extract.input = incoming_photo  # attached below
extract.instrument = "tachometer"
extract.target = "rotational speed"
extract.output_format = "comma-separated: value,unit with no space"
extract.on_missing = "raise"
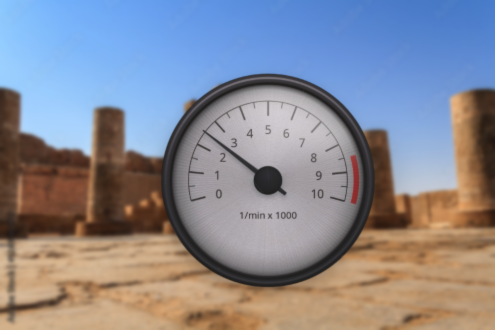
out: 2500,rpm
